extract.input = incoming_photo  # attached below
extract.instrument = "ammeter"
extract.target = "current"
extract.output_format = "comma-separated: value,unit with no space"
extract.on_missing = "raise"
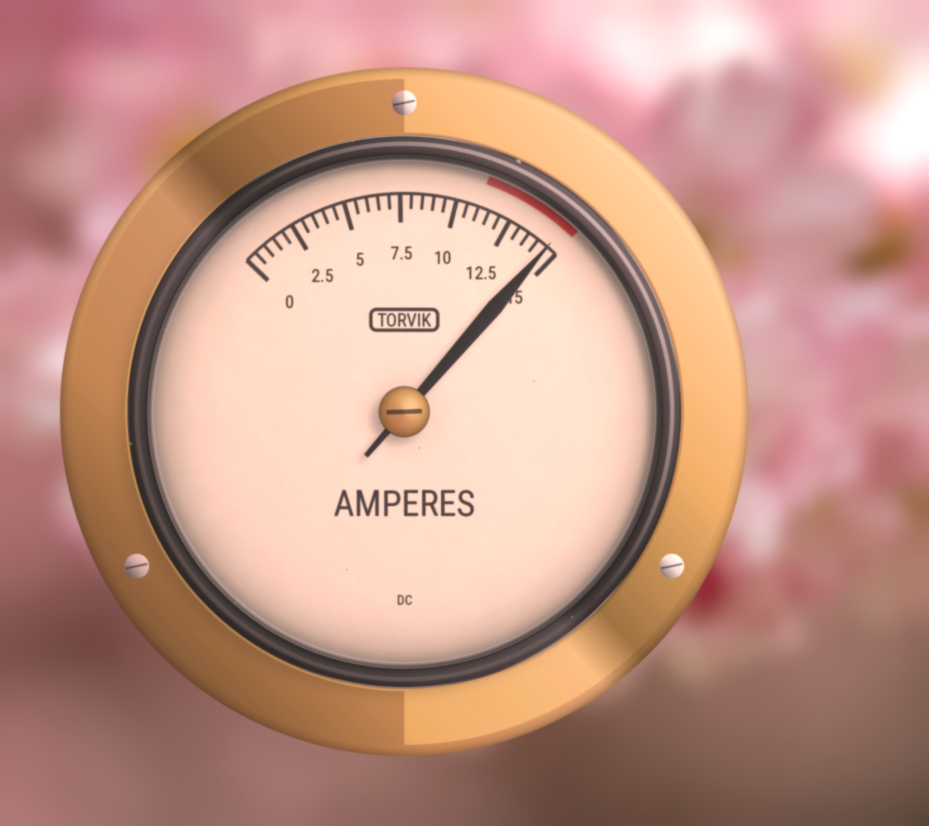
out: 14.5,A
